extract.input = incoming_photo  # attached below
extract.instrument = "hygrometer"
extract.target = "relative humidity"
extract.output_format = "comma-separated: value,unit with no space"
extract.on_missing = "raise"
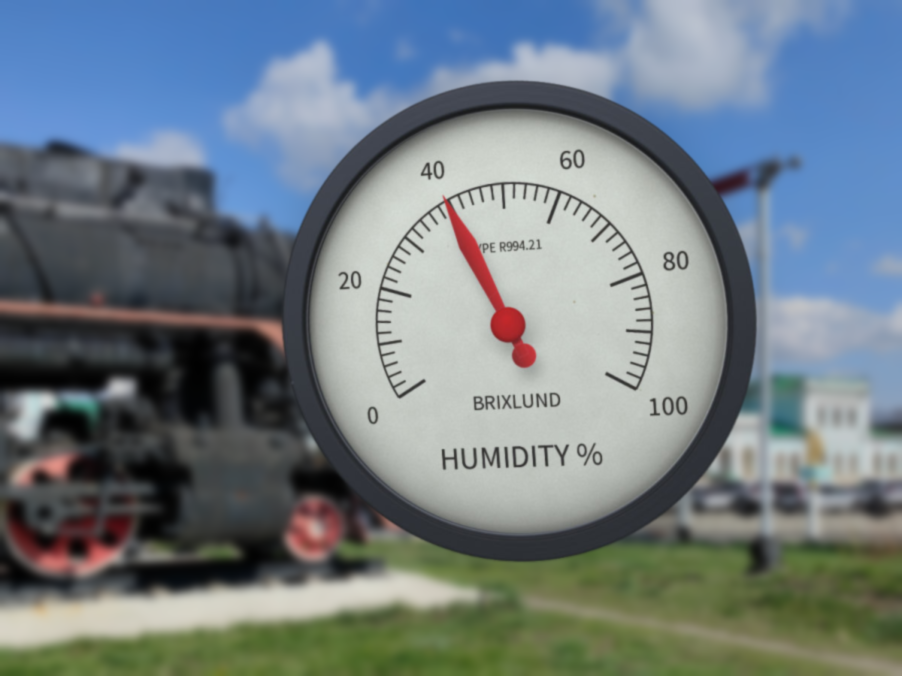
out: 40,%
